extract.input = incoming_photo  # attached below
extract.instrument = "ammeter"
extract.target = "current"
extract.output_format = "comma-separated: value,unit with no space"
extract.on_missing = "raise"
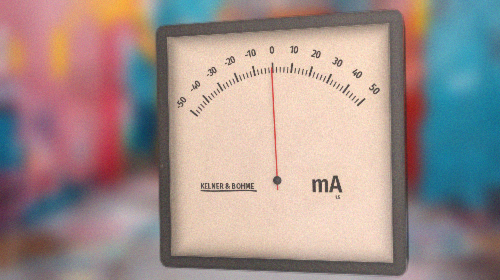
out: 0,mA
